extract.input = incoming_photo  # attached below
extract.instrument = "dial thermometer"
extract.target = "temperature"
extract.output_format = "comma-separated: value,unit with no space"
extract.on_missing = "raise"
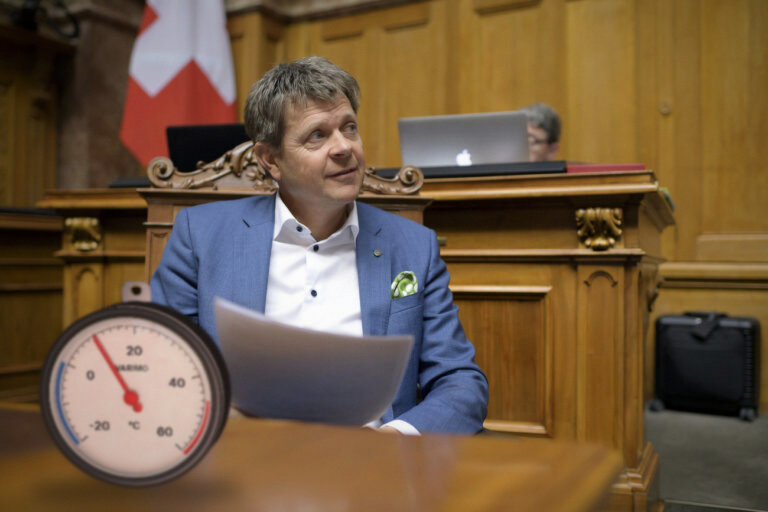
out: 10,°C
